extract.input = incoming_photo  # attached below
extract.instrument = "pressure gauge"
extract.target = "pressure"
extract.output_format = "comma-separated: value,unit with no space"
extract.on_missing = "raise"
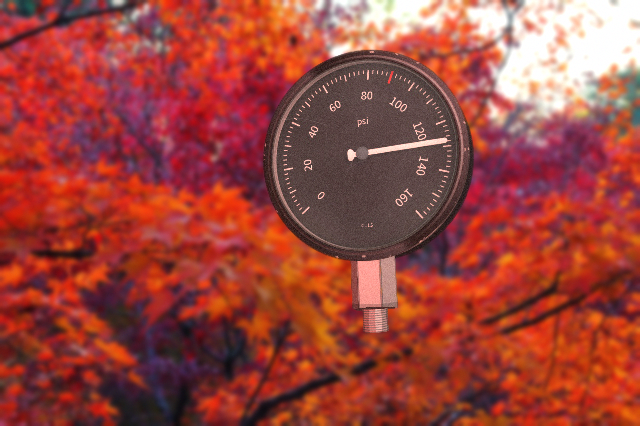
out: 128,psi
